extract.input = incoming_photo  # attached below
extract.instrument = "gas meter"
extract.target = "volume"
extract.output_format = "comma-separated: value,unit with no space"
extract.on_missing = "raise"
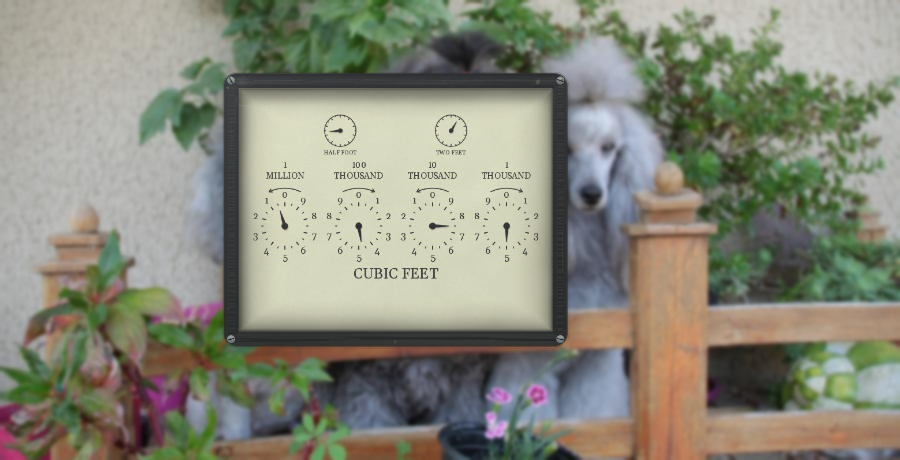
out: 47500,ft³
